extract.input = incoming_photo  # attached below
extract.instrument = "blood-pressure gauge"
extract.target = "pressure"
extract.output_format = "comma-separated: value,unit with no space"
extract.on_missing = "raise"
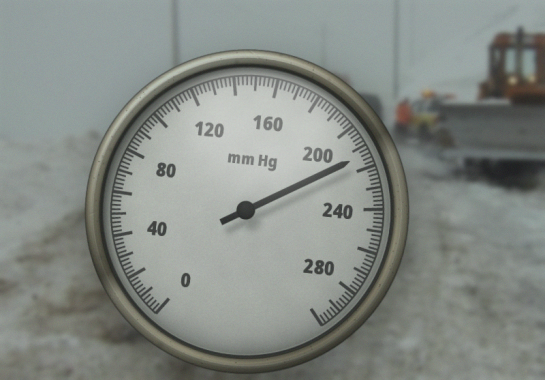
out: 214,mmHg
